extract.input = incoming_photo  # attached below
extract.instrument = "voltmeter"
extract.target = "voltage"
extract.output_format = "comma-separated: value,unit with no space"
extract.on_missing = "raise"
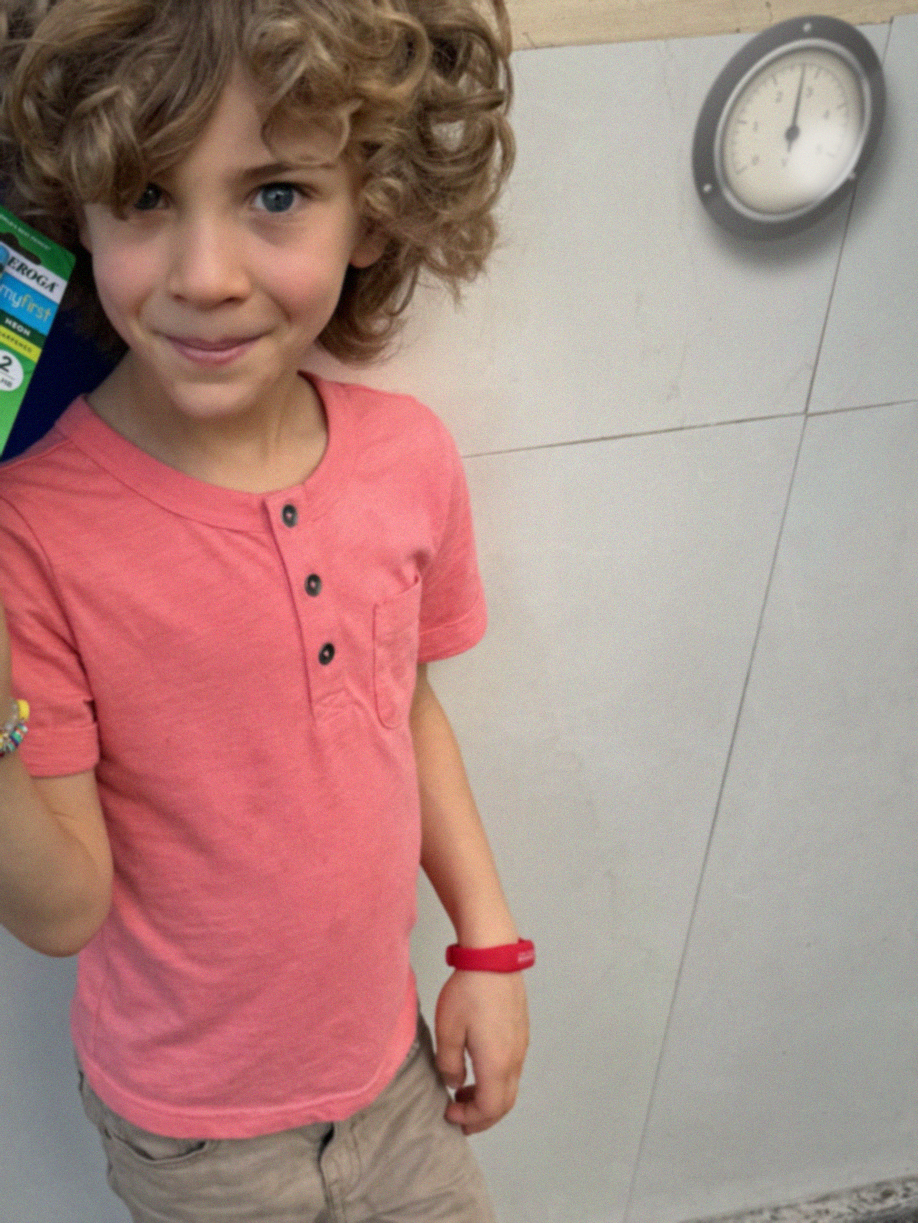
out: 2.6,V
